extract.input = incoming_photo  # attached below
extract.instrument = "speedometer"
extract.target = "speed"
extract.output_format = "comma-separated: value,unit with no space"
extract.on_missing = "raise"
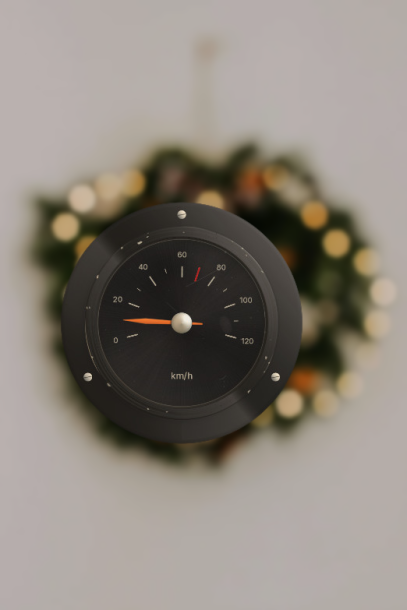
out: 10,km/h
